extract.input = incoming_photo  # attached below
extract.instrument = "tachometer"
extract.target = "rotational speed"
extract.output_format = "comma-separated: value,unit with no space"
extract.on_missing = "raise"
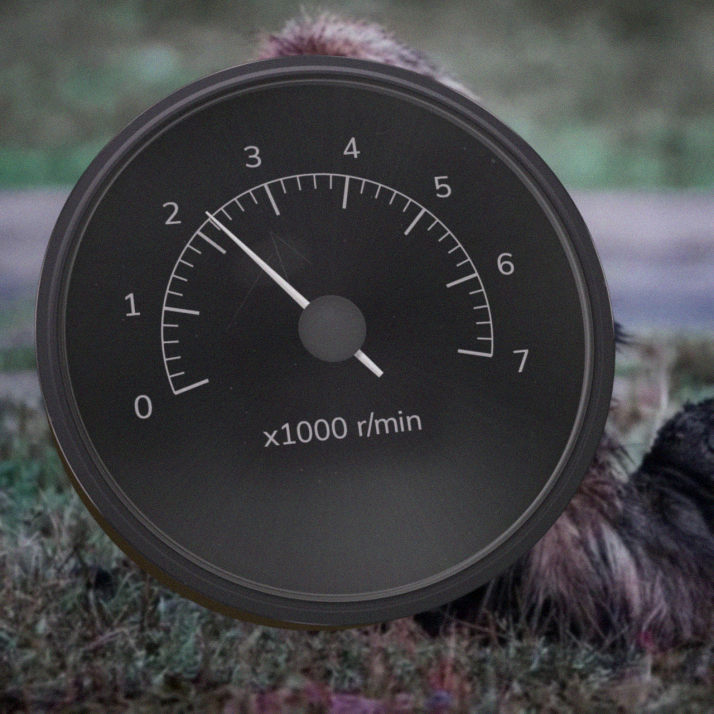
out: 2200,rpm
